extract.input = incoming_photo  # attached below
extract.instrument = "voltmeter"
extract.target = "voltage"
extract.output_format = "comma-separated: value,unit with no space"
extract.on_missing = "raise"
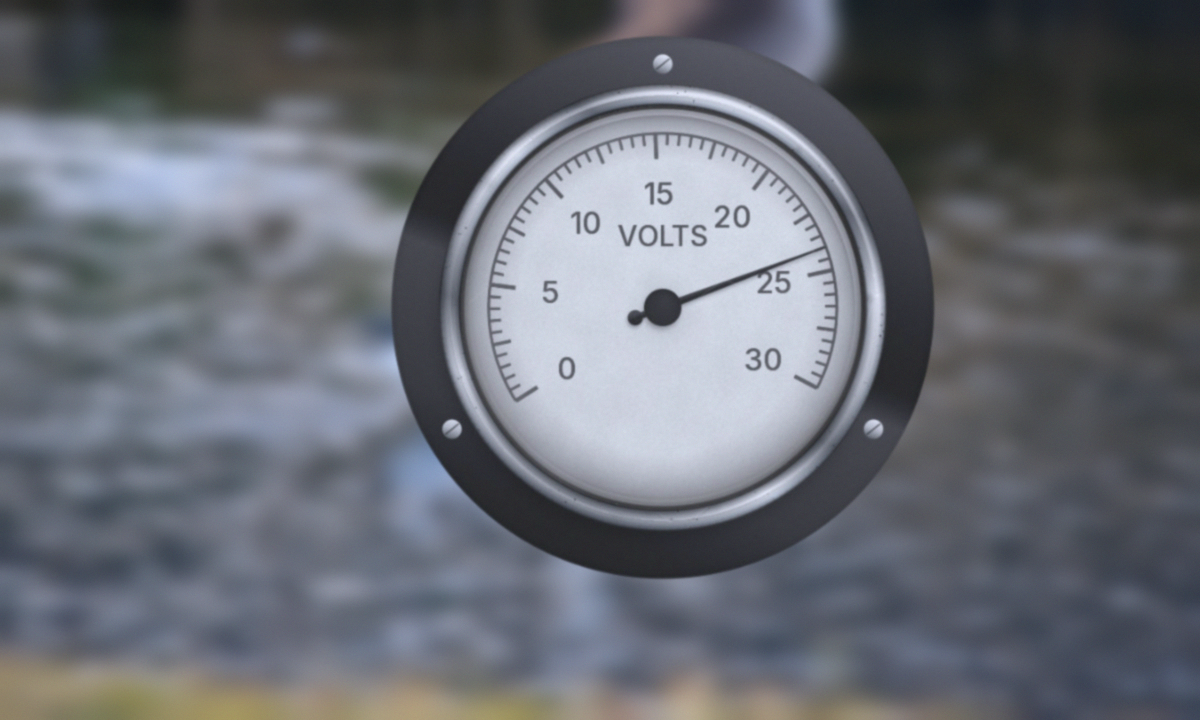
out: 24,V
